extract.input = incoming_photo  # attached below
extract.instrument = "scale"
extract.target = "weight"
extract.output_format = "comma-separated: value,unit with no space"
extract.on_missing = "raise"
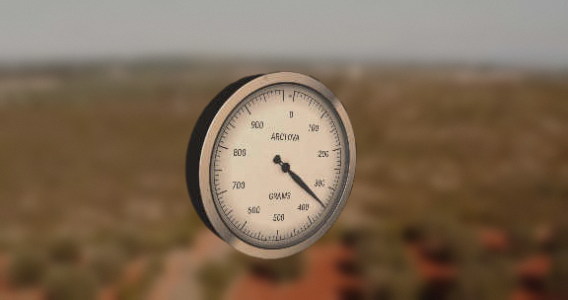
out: 350,g
